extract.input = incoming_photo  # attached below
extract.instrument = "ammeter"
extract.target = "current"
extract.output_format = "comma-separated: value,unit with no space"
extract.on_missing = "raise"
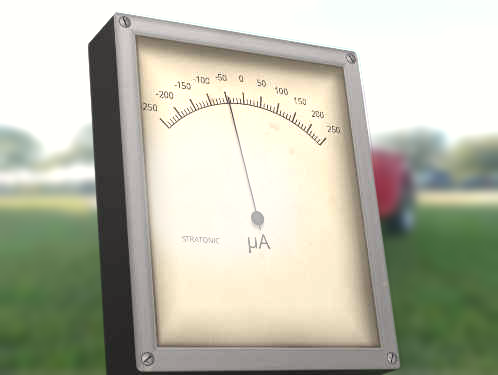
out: -50,µA
